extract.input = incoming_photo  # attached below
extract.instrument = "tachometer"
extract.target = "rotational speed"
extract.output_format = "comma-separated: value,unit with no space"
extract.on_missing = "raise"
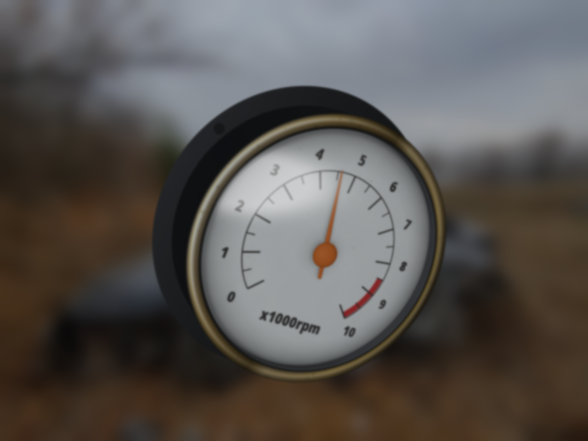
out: 4500,rpm
